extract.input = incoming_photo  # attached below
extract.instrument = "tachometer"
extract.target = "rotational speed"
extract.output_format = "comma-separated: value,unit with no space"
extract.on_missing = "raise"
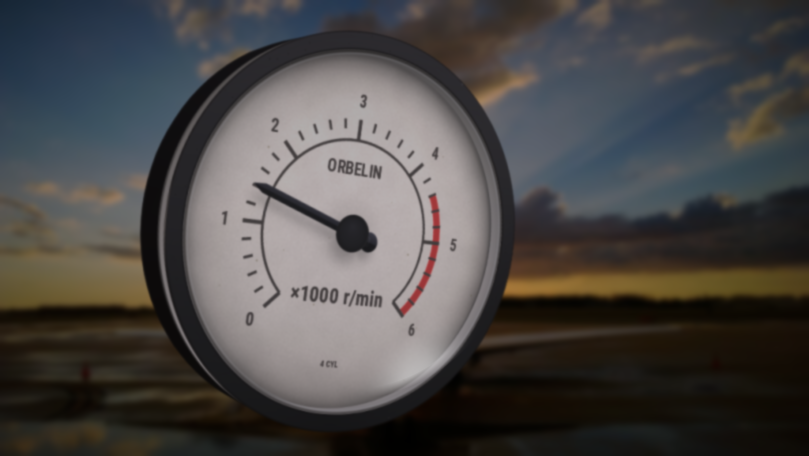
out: 1400,rpm
